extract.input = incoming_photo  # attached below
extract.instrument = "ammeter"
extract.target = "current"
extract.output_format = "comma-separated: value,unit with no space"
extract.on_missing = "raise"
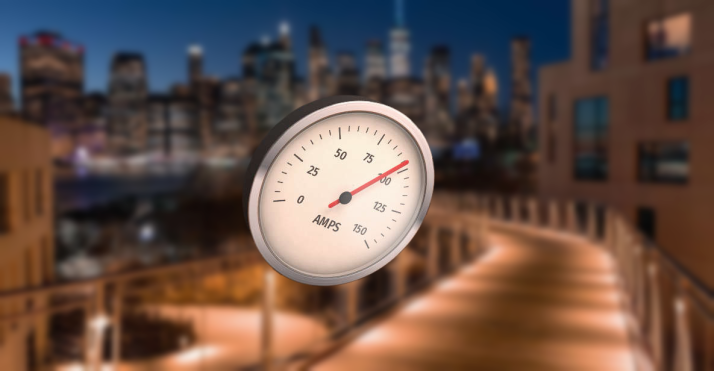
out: 95,A
